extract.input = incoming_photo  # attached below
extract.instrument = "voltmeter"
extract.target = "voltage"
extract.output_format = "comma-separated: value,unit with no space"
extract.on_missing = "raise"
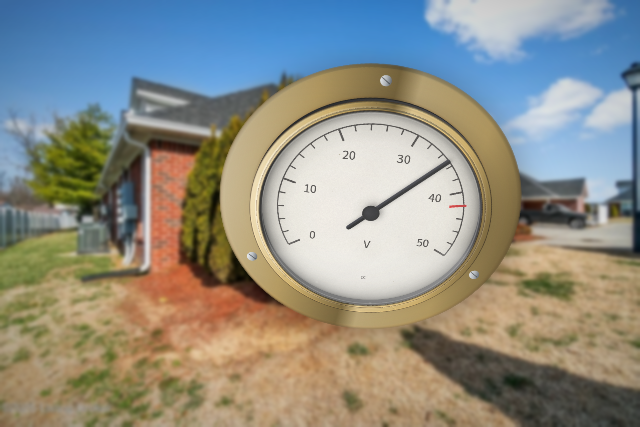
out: 35,V
